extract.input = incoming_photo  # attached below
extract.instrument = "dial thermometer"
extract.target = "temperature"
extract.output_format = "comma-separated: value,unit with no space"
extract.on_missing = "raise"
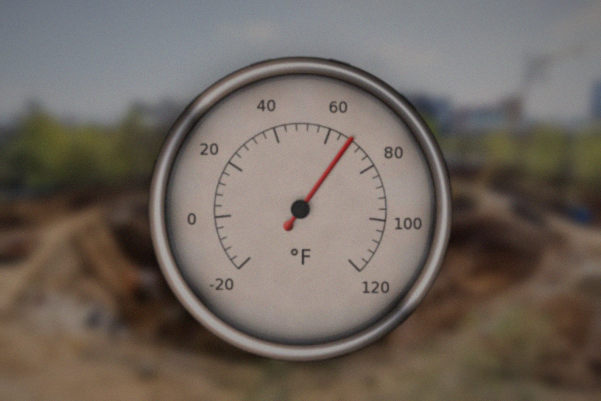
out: 68,°F
